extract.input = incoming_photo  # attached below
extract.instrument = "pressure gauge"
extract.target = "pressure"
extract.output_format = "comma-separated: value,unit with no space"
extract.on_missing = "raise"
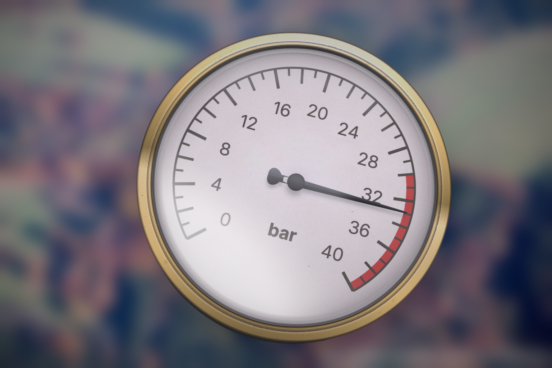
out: 33,bar
